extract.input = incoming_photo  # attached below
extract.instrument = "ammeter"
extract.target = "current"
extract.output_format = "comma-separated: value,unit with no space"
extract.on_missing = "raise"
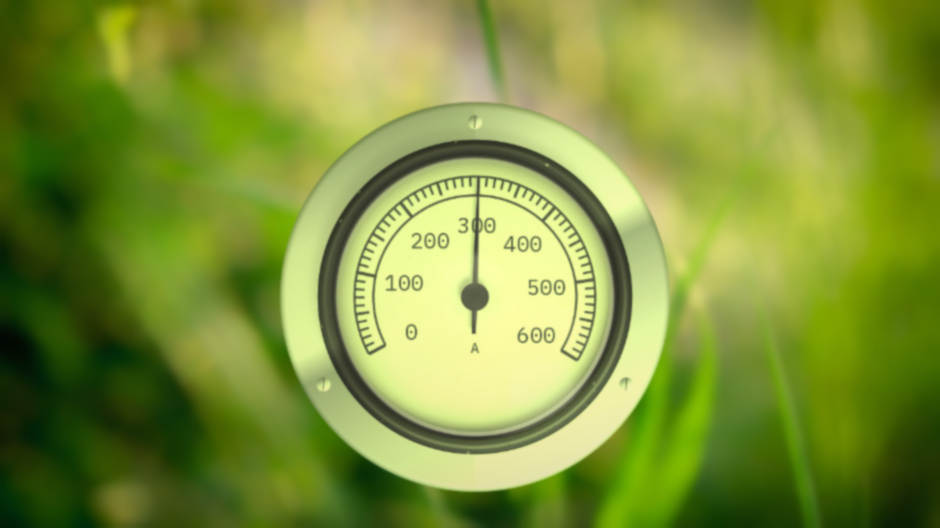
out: 300,A
